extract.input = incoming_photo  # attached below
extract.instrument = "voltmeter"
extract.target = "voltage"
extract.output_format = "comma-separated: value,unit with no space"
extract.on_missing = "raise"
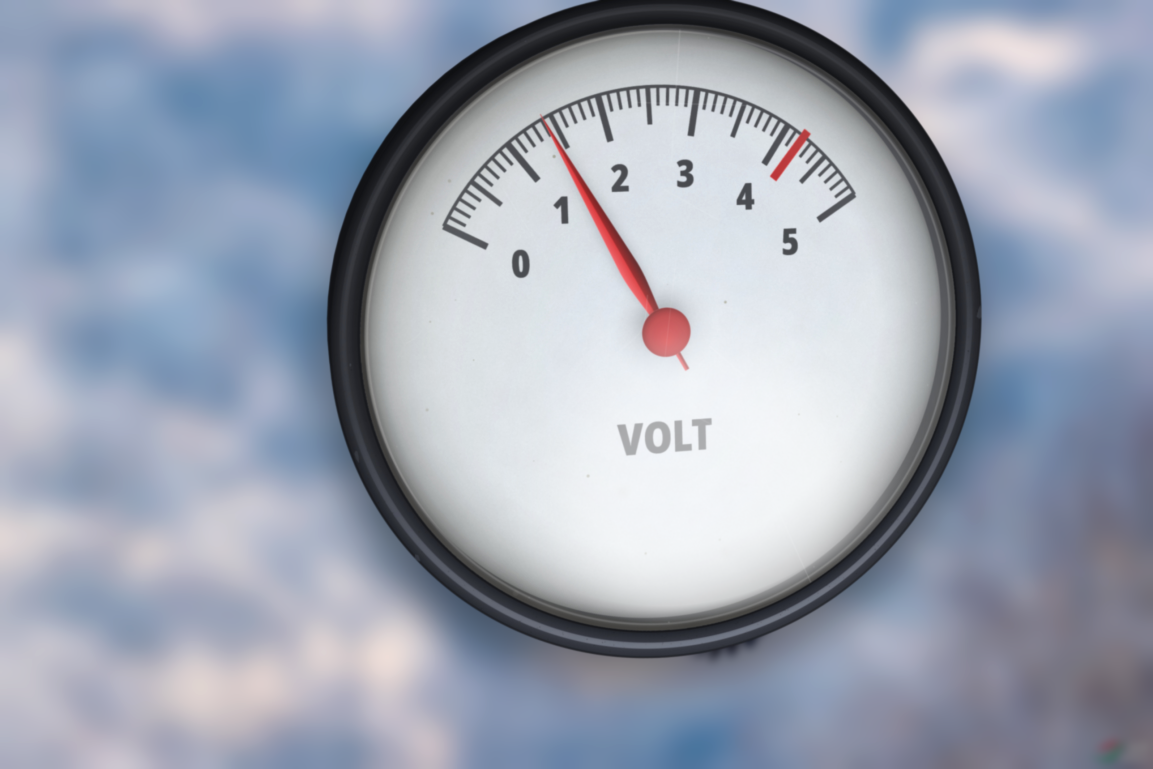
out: 1.4,V
